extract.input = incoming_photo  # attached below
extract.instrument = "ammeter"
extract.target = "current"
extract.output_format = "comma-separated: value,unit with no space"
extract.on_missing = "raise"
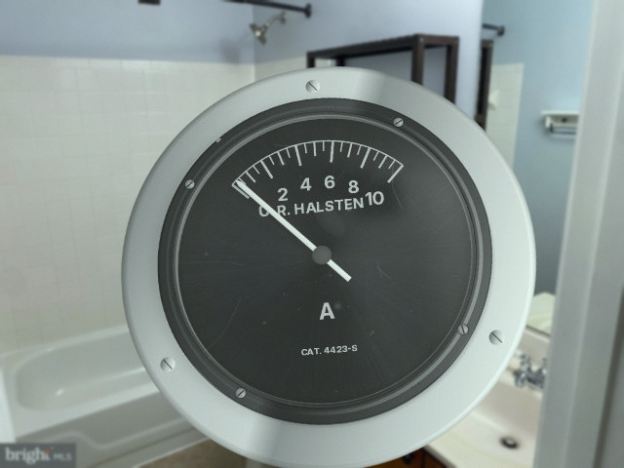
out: 0.25,A
